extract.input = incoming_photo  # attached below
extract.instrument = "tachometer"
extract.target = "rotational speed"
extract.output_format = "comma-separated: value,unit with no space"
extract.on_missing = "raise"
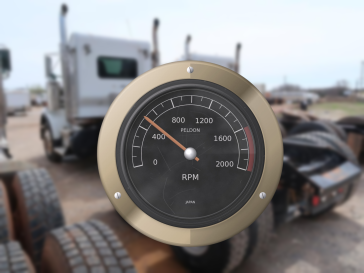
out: 500,rpm
